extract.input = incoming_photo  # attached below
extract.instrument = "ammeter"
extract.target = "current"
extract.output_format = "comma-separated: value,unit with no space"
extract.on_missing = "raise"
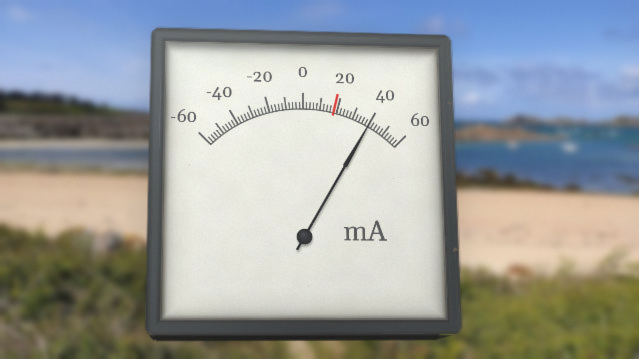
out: 40,mA
